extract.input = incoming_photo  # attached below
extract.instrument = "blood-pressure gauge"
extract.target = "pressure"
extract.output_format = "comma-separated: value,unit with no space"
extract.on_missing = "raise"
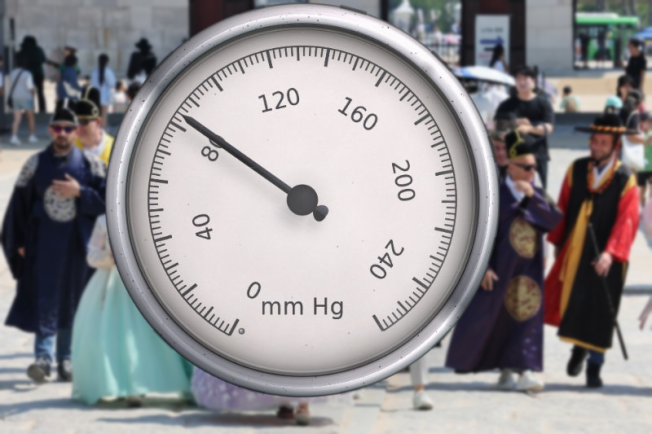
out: 84,mmHg
